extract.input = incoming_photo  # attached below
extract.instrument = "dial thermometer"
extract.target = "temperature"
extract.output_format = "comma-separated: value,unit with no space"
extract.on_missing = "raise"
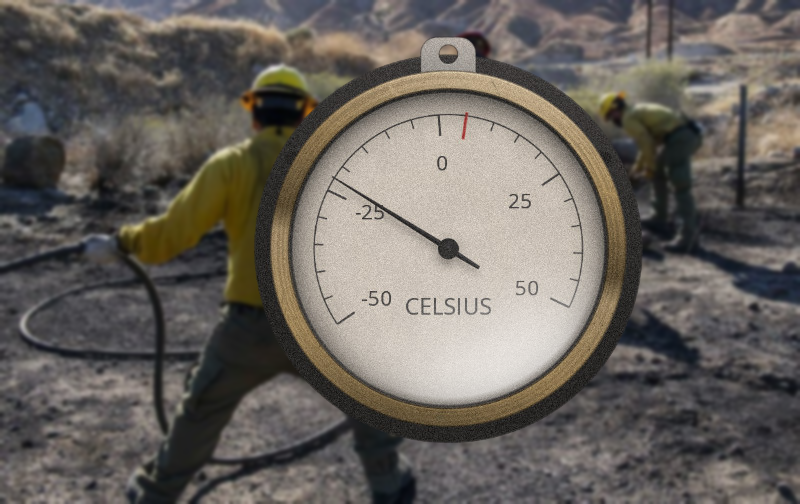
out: -22.5,°C
